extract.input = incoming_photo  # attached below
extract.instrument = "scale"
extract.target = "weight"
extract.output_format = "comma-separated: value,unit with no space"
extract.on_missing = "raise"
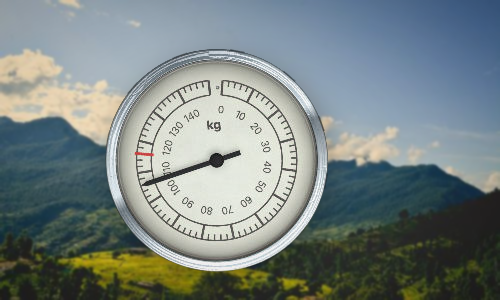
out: 106,kg
